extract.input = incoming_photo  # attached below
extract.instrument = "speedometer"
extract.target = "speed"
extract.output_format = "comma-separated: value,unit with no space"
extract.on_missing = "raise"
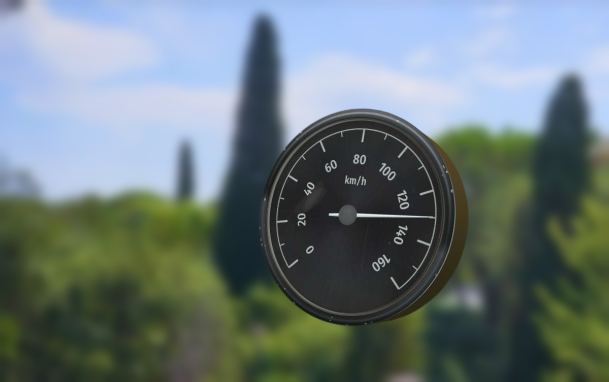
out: 130,km/h
